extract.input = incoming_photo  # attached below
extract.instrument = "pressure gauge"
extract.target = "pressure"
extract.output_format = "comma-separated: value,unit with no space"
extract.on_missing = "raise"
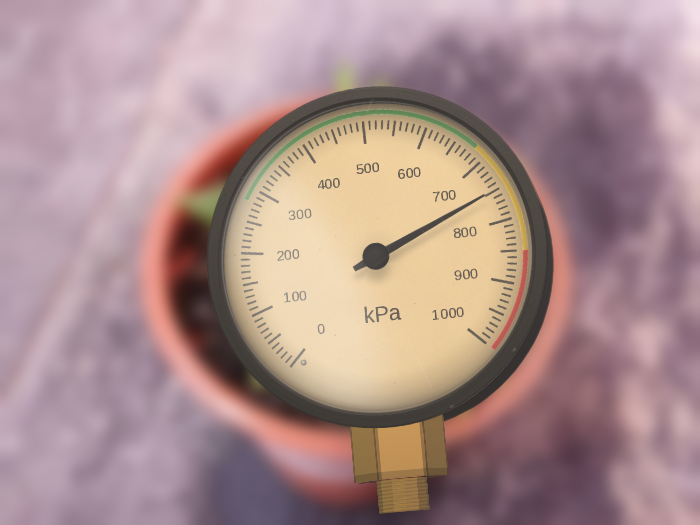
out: 750,kPa
